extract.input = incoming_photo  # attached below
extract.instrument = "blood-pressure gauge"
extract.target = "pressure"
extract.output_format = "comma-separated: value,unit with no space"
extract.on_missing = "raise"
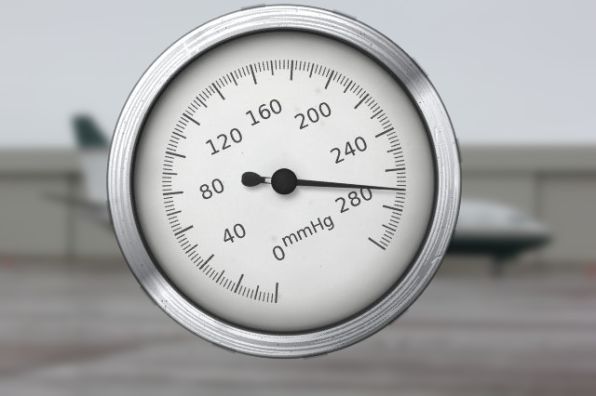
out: 270,mmHg
